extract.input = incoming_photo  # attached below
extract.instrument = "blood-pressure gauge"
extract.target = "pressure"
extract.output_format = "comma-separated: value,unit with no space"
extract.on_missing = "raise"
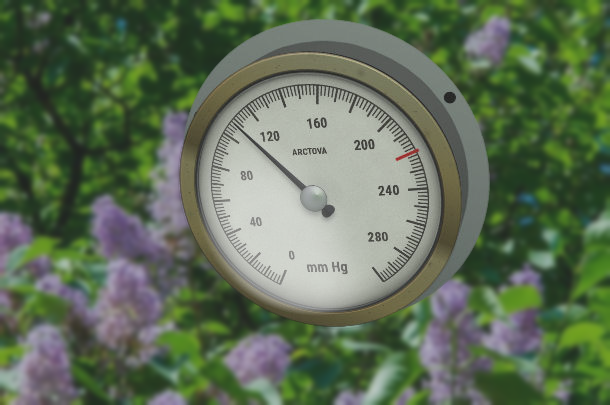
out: 110,mmHg
